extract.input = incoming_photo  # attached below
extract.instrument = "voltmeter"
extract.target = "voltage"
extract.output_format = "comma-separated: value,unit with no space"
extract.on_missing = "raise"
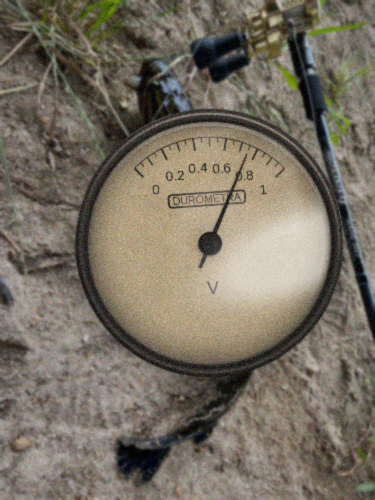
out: 0.75,V
